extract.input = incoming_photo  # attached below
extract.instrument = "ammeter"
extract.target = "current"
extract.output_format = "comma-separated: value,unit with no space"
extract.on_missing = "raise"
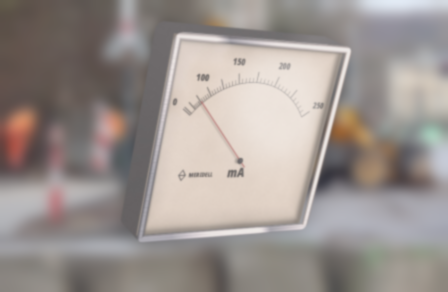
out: 75,mA
